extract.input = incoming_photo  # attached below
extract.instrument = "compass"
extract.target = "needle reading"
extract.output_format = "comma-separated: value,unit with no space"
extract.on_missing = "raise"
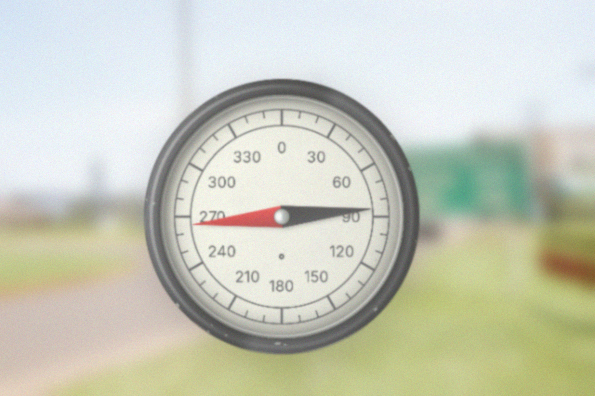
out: 265,°
